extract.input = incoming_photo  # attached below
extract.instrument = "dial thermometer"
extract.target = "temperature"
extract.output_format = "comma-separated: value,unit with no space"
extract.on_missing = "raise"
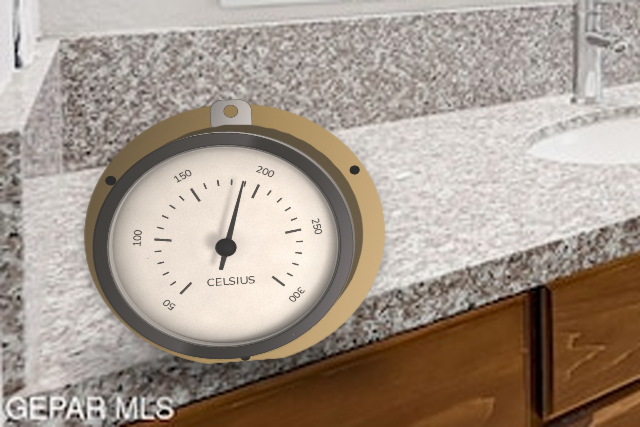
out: 190,°C
